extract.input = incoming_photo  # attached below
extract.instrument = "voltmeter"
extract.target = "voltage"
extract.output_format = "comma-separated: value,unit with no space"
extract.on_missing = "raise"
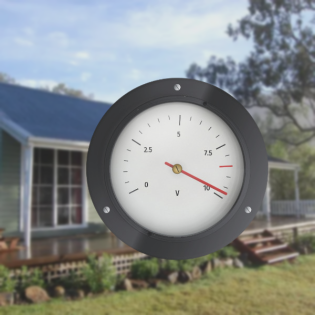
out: 9.75,V
